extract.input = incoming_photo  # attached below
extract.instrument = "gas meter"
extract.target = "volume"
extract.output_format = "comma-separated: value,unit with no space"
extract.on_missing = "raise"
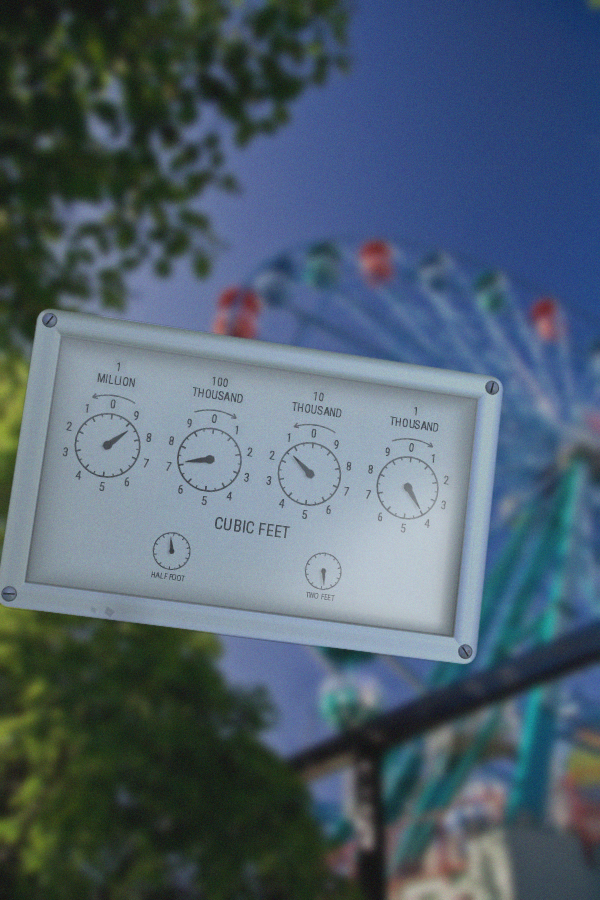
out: 871400,ft³
